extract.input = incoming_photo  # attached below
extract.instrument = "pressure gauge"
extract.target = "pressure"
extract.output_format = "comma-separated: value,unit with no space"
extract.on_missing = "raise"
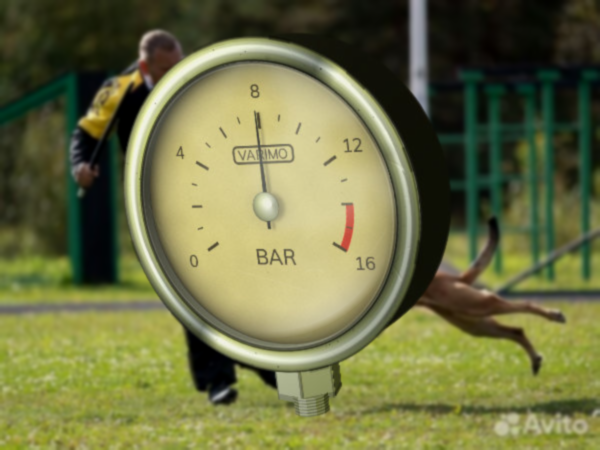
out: 8,bar
